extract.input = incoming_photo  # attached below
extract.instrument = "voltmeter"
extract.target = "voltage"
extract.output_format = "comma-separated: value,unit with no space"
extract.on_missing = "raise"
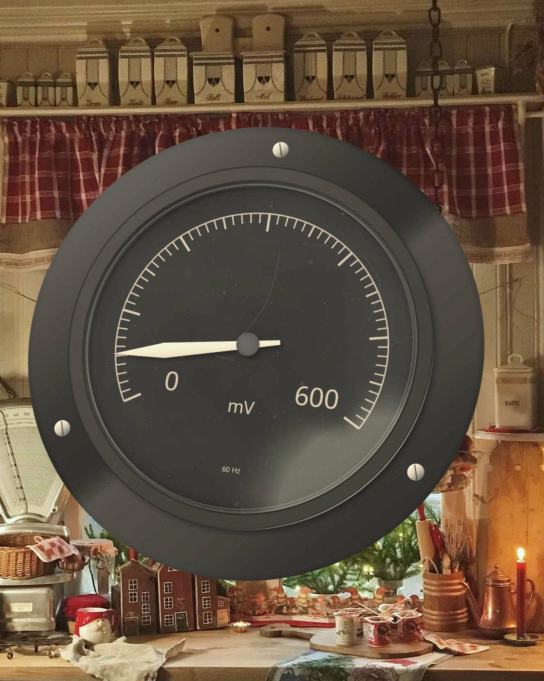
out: 50,mV
